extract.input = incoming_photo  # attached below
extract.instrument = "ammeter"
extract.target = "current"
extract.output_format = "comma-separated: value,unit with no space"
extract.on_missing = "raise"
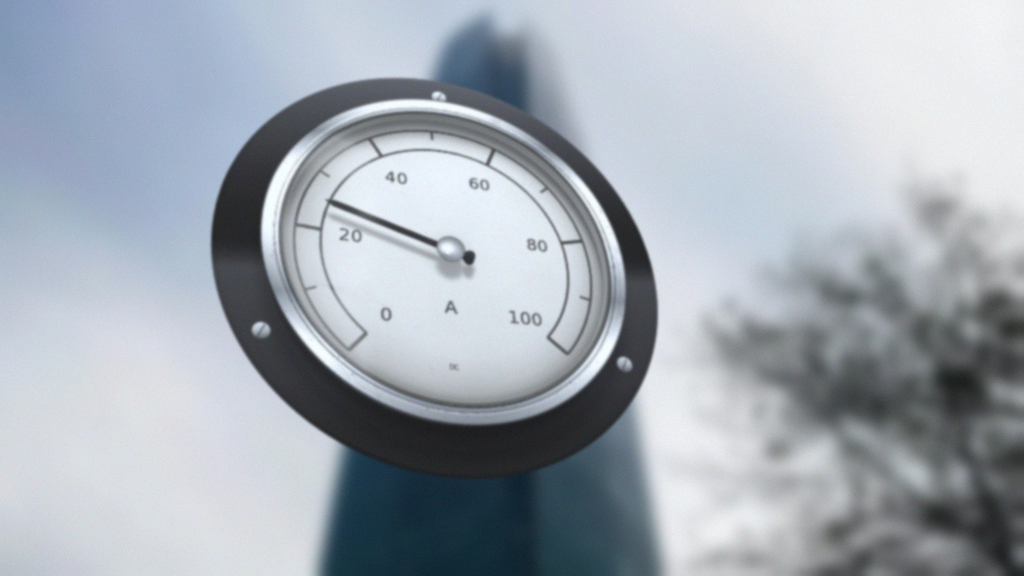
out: 25,A
